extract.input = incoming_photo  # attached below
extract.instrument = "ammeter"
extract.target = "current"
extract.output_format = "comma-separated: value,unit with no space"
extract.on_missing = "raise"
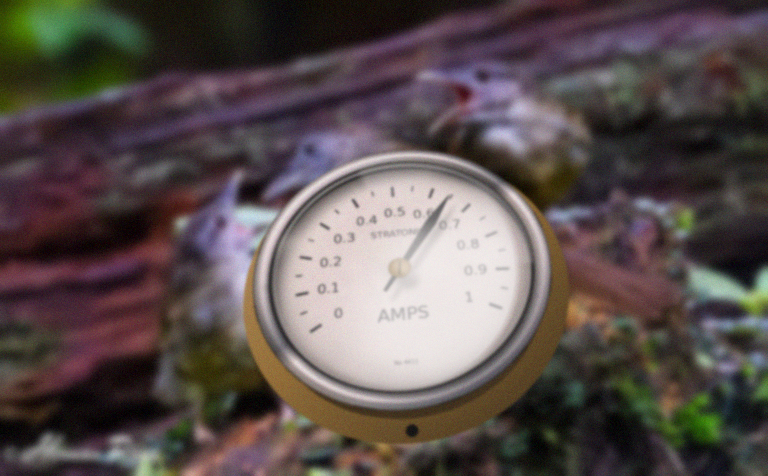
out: 0.65,A
